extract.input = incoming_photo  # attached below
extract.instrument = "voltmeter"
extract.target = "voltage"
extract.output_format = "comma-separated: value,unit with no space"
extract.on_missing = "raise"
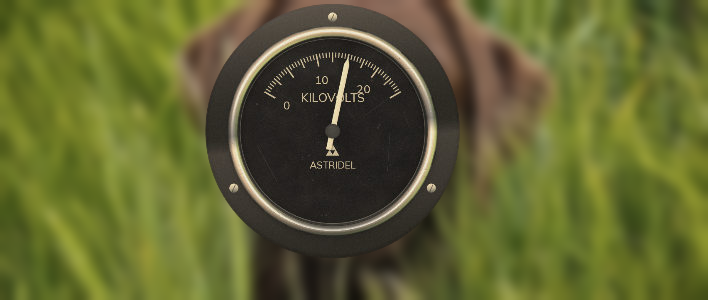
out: 15,kV
